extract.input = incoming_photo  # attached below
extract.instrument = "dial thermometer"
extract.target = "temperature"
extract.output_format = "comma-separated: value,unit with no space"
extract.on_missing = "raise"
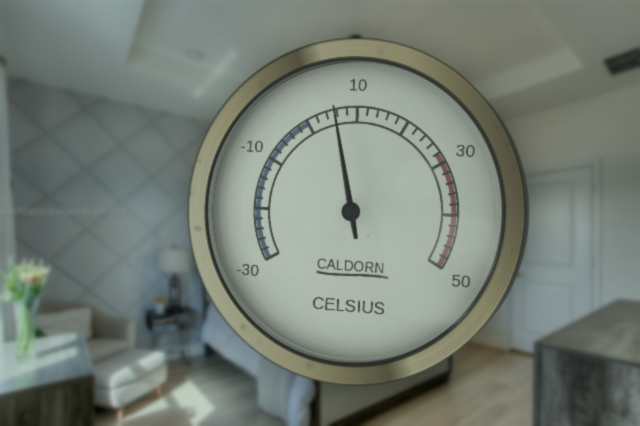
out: 6,°C
